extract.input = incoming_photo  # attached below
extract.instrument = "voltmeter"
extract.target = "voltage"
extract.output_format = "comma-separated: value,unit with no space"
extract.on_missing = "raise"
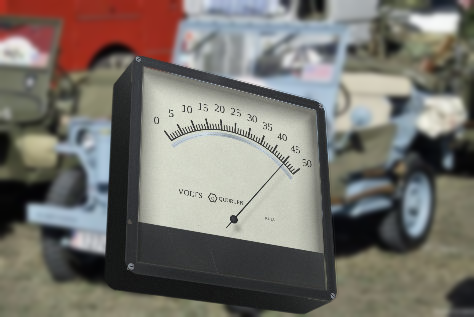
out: 45,V
